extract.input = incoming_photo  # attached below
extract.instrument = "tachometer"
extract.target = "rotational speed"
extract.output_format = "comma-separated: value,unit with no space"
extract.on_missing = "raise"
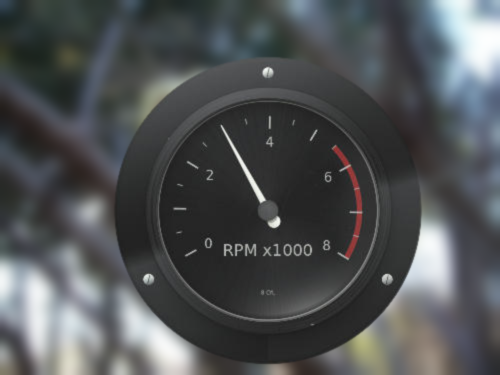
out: 3000,rpm
